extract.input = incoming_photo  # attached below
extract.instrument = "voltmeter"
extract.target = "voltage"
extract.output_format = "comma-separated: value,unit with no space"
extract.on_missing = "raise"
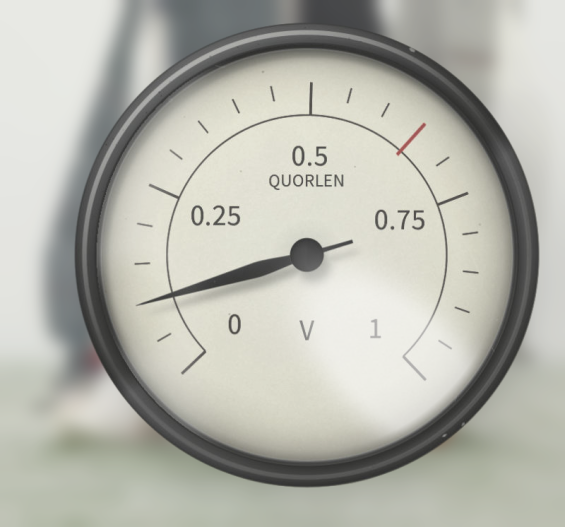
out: 0.1,V
